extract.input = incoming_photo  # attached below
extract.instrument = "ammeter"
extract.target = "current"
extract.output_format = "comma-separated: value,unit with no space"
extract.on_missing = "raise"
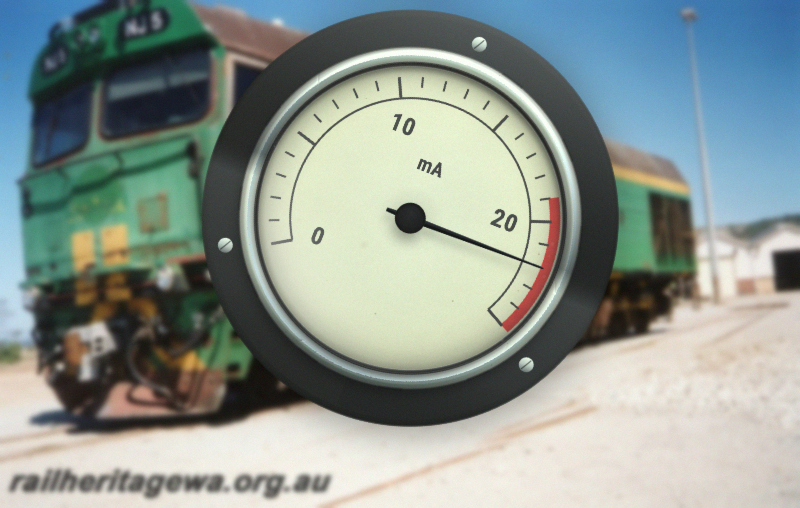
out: 22,mA
